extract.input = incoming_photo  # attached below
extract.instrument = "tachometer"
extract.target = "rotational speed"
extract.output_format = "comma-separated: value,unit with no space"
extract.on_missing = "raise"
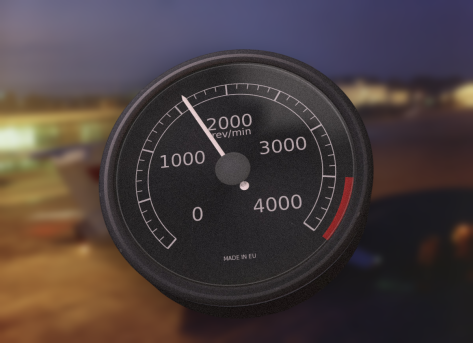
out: 1600,rpm
